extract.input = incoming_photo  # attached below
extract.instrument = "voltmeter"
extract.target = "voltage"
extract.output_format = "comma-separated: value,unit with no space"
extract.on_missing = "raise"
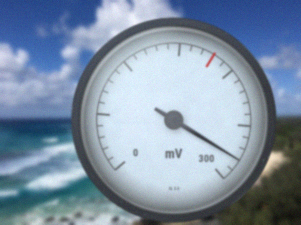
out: 280,mV
